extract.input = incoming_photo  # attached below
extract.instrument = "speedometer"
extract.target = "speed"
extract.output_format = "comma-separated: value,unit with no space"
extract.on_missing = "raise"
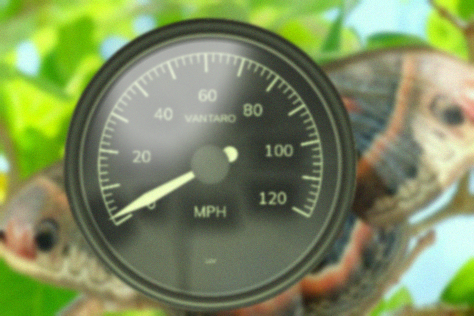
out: 2,mph
